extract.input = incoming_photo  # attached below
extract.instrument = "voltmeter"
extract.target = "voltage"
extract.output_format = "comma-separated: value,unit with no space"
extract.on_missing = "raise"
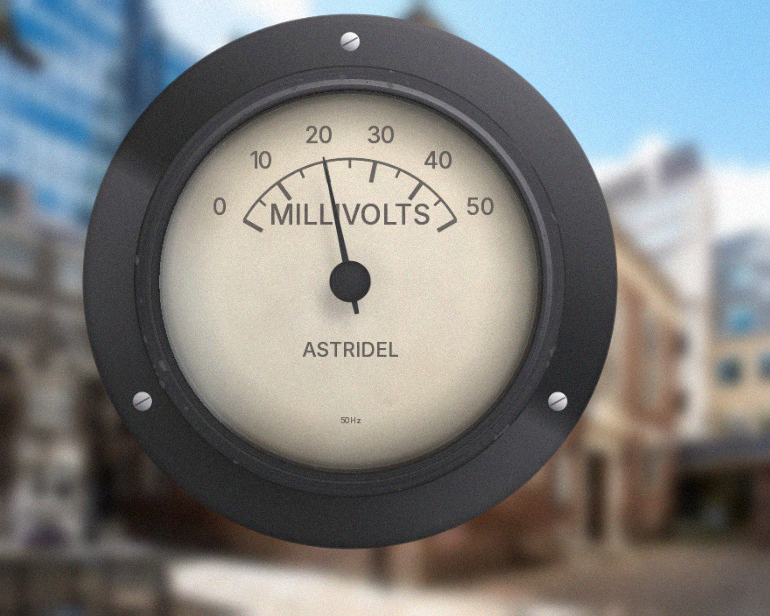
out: 20,mV
